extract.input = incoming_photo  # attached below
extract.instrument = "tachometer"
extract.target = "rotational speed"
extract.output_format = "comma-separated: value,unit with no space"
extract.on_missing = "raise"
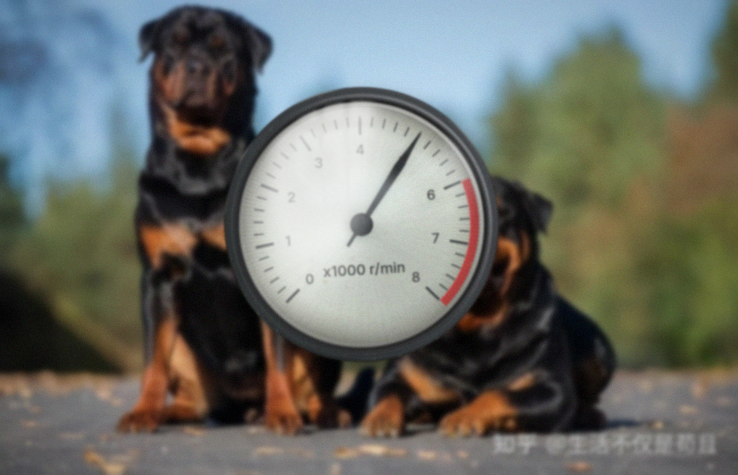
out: 5000,rpm
